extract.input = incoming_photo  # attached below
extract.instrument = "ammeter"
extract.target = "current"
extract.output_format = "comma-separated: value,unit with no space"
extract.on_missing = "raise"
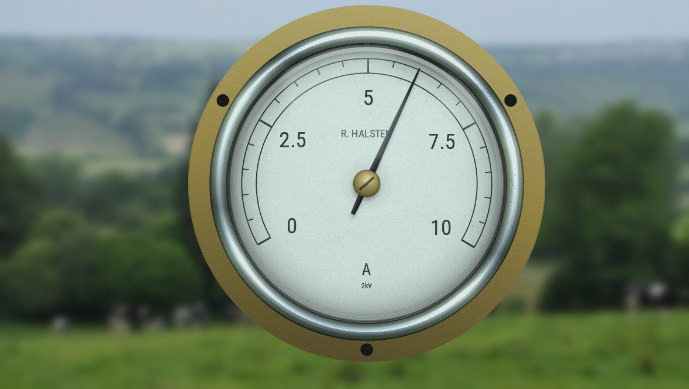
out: 6,A
